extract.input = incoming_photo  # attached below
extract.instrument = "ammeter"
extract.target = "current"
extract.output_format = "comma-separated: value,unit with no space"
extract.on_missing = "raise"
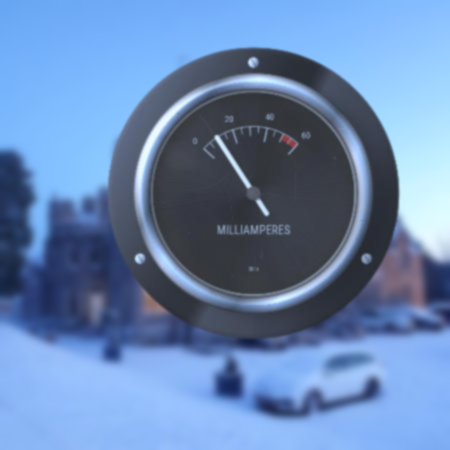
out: 10,mA
